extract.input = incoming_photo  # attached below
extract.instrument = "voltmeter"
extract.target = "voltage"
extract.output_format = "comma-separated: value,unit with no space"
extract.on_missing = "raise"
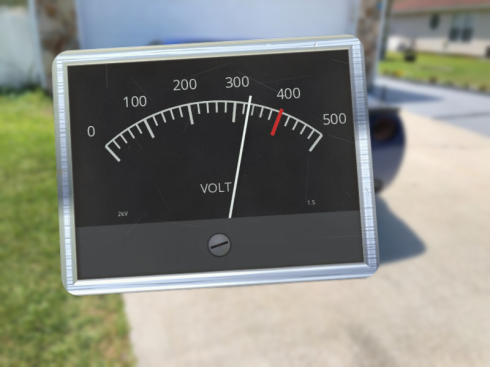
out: 330,V
